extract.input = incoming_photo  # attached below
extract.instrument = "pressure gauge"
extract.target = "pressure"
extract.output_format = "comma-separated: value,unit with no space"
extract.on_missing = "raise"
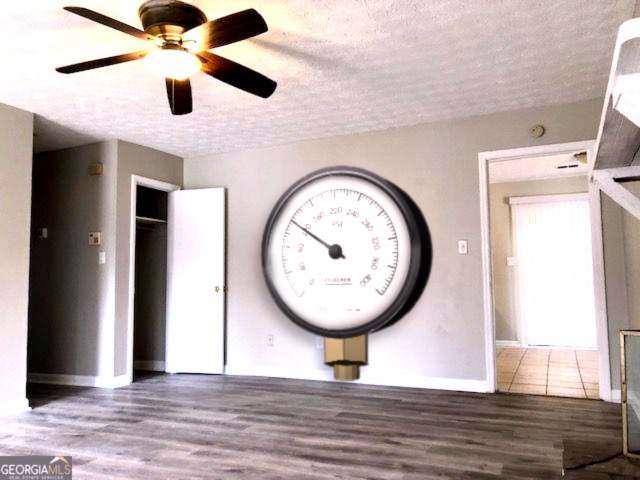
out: 120,psi
